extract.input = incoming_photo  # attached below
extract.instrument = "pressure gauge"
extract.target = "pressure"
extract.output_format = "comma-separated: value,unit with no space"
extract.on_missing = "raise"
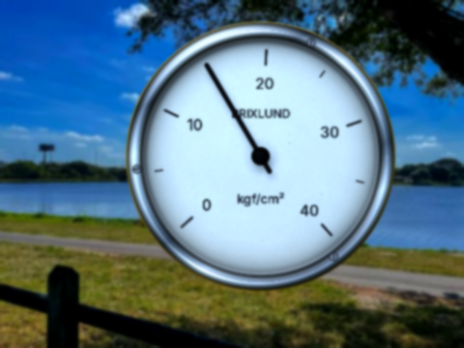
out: 15,kg/cm²
